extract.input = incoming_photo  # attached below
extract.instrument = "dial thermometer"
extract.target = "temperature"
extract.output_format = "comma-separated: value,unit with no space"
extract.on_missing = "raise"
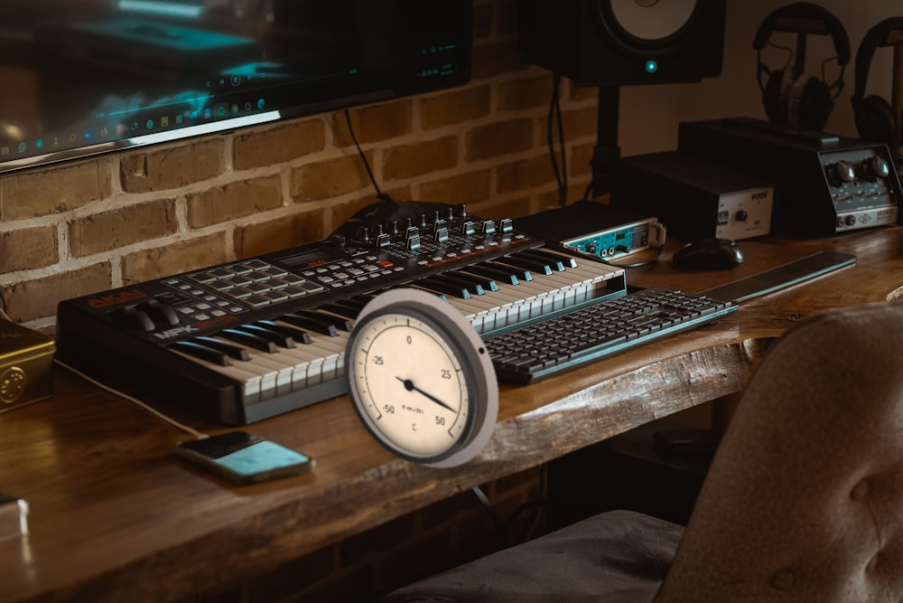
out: 40,°C
